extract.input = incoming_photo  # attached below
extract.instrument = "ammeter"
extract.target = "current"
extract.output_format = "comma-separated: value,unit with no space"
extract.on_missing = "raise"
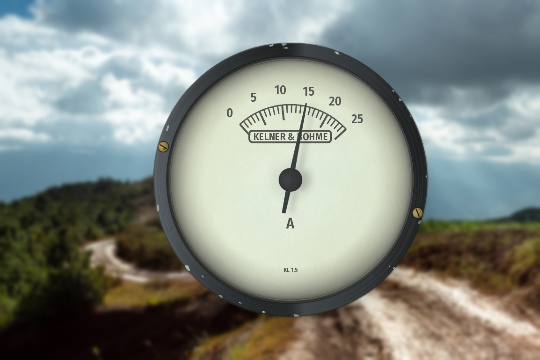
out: 15,A
